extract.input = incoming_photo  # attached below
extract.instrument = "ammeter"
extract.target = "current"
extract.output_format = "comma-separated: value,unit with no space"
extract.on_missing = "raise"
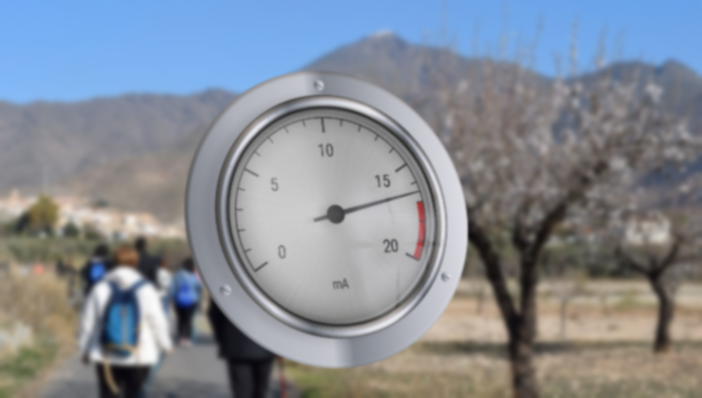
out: 16.5,mA
